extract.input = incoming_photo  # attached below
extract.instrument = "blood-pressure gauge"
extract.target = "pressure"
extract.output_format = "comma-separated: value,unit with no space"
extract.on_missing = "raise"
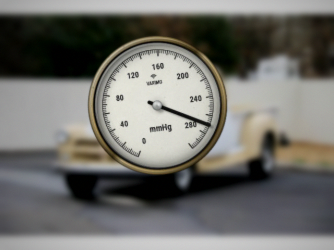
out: 270,mmHg
